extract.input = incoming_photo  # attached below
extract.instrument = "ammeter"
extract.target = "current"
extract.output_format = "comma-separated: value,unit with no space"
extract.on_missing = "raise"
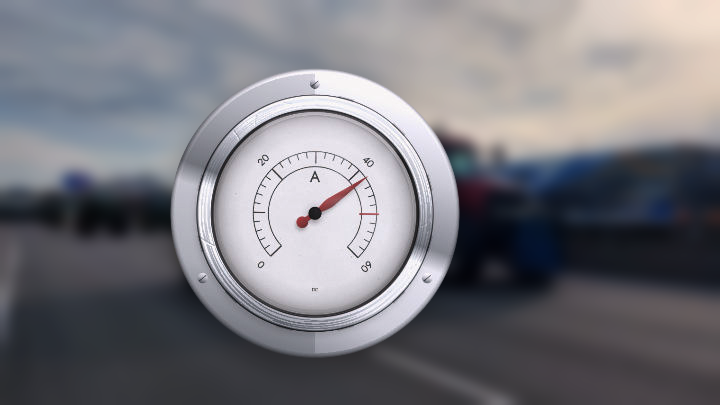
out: 42,A
